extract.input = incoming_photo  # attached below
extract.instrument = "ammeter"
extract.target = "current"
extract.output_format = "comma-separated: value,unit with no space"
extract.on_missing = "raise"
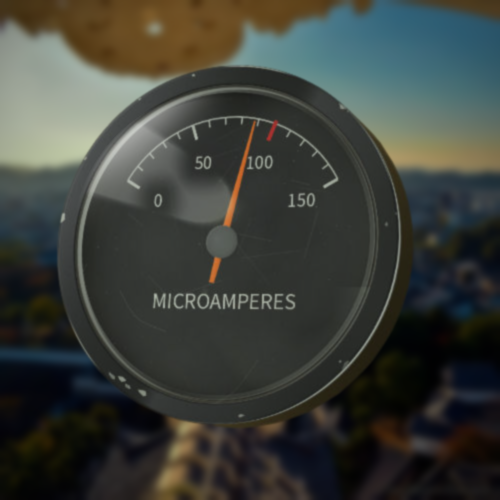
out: 90,µA
